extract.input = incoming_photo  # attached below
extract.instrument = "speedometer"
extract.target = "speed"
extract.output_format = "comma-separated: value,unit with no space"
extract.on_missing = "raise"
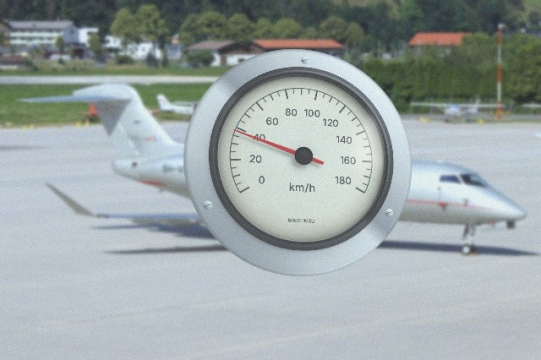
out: 37.5,km/h
